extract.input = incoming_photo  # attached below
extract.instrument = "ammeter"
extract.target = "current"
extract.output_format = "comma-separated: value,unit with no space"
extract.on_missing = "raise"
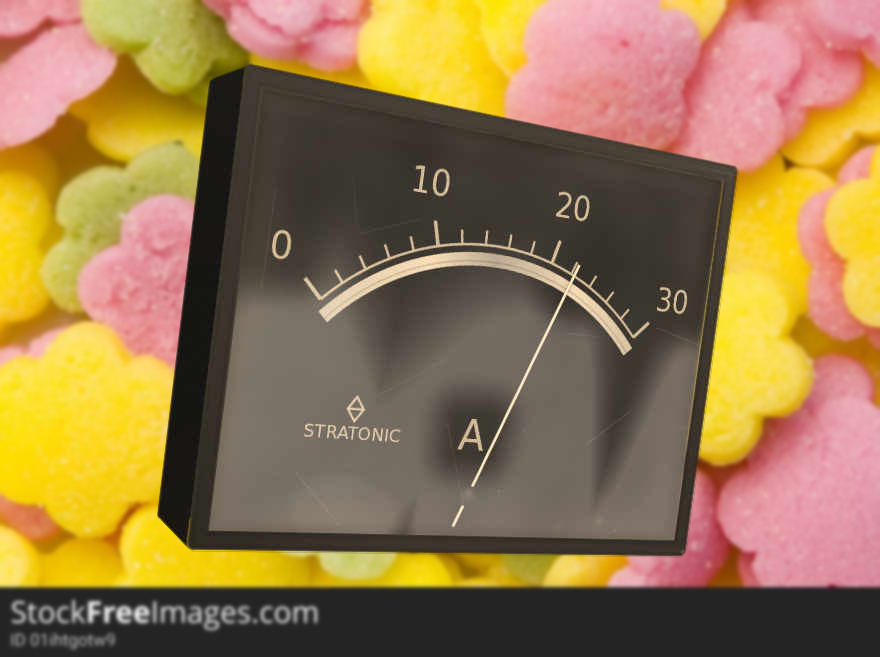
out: 22,A
